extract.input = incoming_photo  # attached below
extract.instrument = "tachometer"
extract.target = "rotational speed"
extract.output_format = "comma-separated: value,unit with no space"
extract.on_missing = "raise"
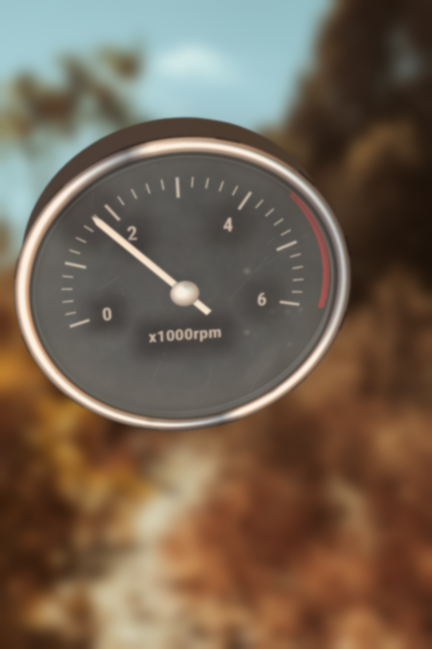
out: 1800,rpm
